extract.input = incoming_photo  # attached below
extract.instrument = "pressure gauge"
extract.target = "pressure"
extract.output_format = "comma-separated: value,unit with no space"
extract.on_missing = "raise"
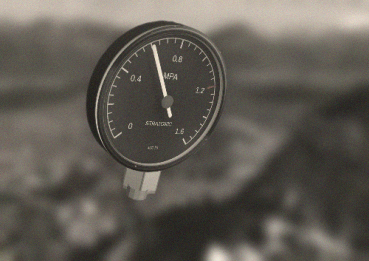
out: 0.6,MPa
